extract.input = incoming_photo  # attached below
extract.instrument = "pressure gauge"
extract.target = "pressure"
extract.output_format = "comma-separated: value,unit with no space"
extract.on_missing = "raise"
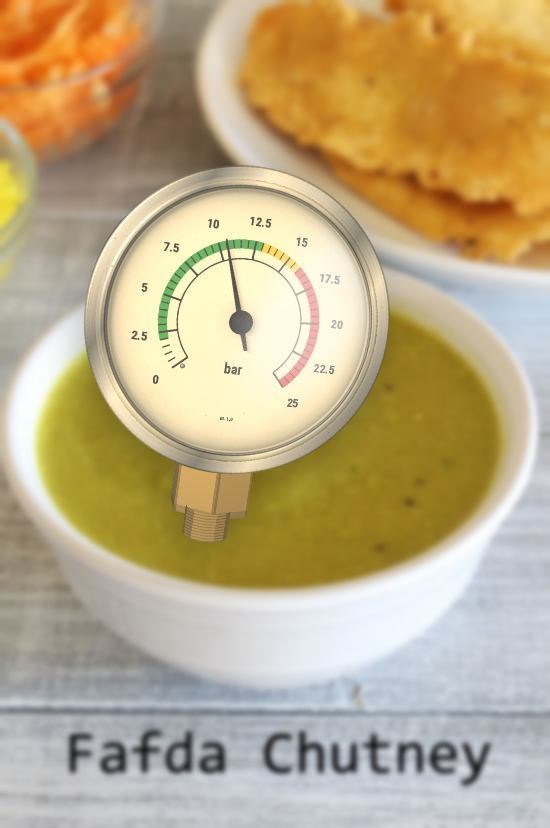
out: 10.5,bar
